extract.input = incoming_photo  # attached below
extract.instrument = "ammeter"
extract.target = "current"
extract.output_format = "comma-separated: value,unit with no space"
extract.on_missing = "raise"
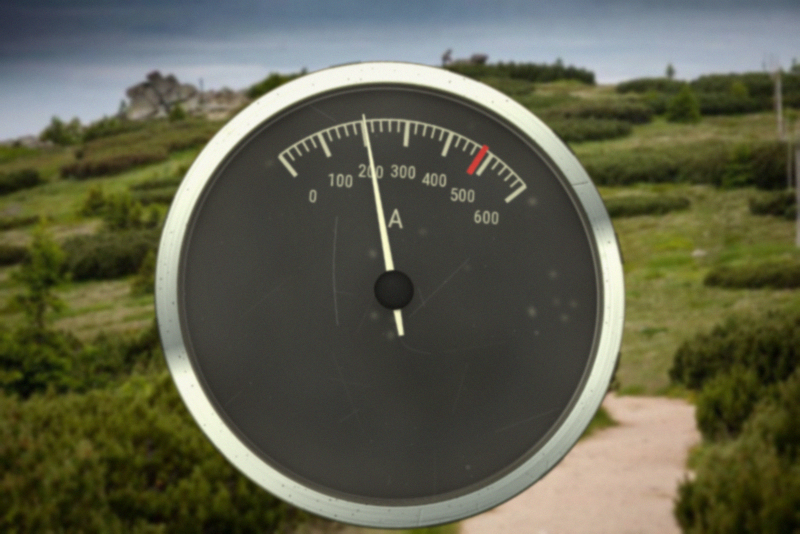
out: 200,A
